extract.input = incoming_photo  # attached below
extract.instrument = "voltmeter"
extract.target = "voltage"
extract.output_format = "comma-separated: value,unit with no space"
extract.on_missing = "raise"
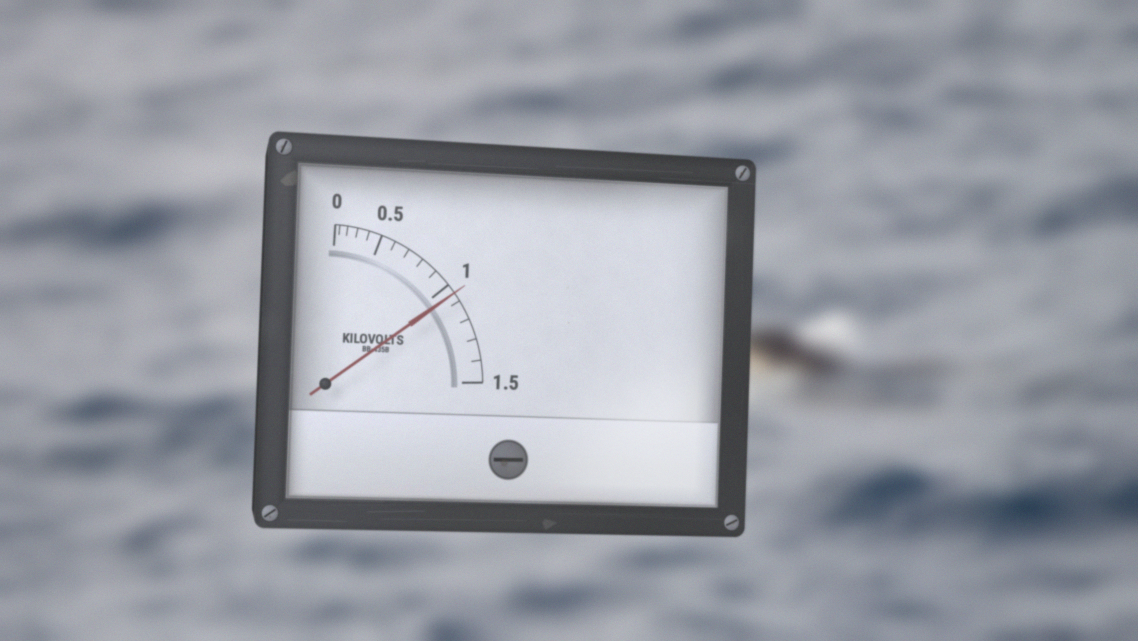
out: 1.05,kV
